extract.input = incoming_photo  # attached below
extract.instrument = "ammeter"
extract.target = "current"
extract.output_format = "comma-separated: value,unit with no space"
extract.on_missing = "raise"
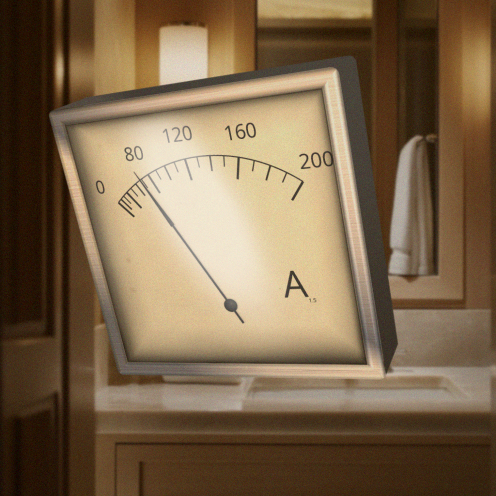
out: 70,A
